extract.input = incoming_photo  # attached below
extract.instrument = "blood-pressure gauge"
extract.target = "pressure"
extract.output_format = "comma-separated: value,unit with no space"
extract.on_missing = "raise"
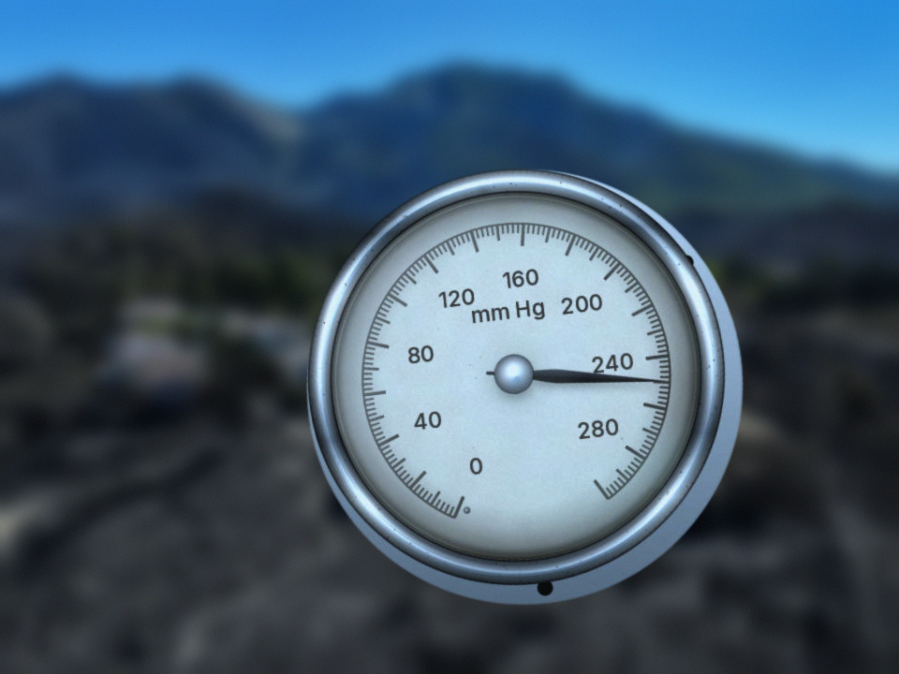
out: 250,mmHg
